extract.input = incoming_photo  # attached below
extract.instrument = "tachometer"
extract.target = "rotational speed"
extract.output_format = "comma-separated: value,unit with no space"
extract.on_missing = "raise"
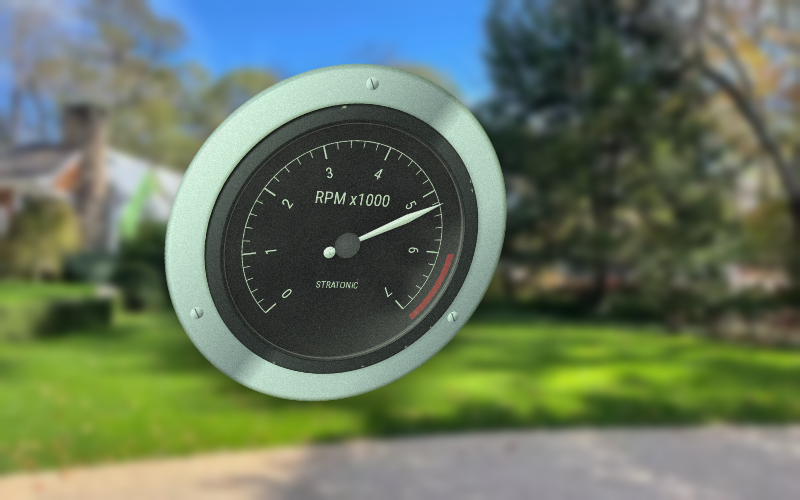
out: 5200,rpm
